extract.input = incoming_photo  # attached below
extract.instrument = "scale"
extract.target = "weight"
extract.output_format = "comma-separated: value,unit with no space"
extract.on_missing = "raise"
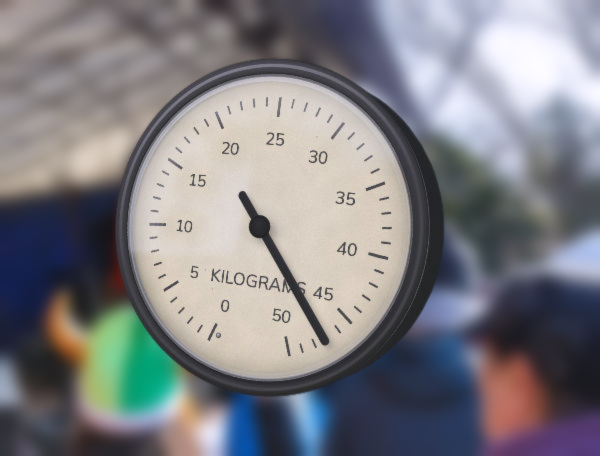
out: 47,kg
